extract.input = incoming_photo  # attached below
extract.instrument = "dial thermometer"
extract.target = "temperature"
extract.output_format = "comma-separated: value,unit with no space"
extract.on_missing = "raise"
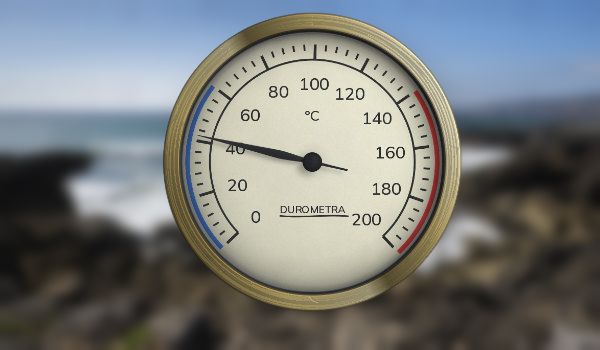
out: 42,°C
